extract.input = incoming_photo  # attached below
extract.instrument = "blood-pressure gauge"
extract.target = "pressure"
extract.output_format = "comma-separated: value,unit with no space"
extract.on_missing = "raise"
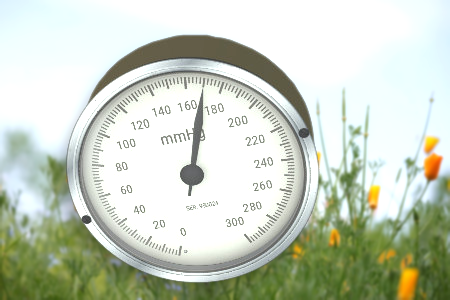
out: 170,mmHg
